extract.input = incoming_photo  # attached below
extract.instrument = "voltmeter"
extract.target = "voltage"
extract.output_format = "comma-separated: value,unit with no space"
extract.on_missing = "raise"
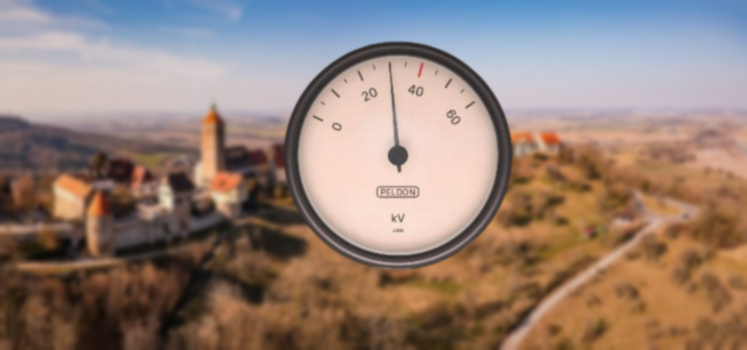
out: 30,kV
